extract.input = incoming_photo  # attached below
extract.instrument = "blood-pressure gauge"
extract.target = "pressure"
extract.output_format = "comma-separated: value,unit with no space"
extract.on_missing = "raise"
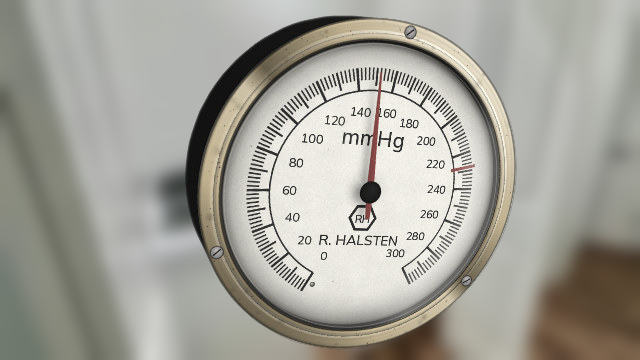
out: 150,mmHg
